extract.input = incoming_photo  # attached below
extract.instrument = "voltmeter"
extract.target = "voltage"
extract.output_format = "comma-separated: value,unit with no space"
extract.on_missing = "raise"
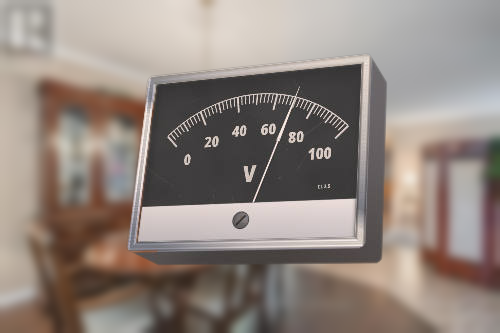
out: 70,V
